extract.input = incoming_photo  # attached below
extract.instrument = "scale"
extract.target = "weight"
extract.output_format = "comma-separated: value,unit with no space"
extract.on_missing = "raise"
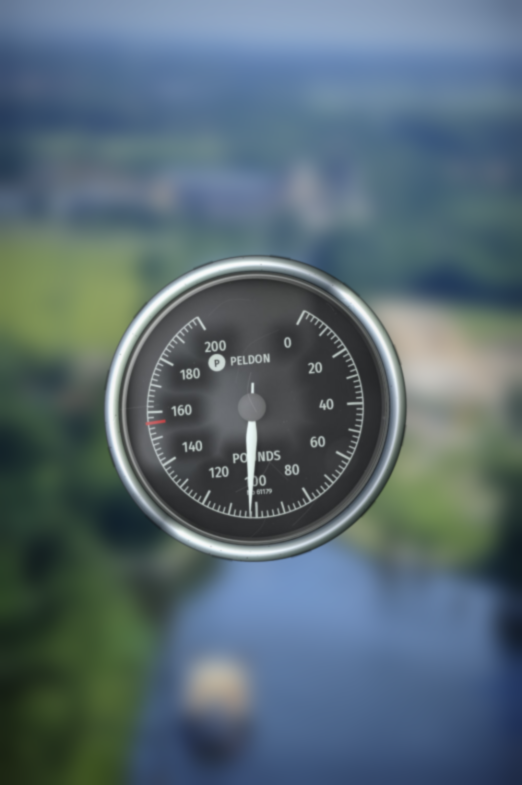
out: 102,lb
